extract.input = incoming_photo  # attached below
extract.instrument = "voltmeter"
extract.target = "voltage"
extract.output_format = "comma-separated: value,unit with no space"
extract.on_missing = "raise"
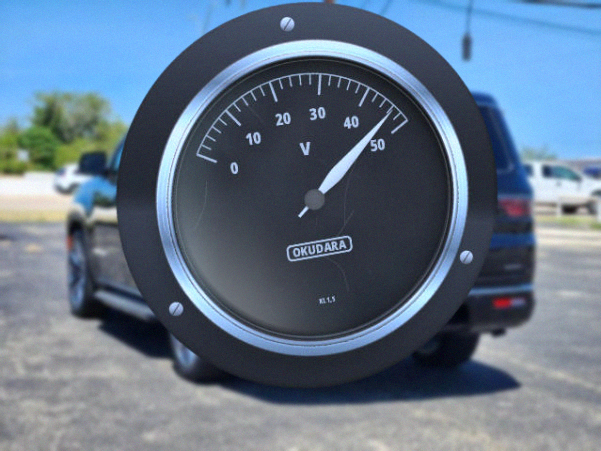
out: 46,V
